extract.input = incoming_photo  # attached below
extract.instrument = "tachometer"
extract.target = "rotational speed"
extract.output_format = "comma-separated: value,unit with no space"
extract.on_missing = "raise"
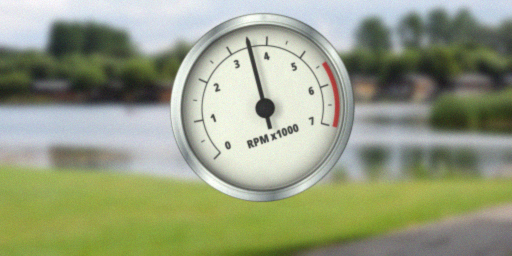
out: 3500,rpm
